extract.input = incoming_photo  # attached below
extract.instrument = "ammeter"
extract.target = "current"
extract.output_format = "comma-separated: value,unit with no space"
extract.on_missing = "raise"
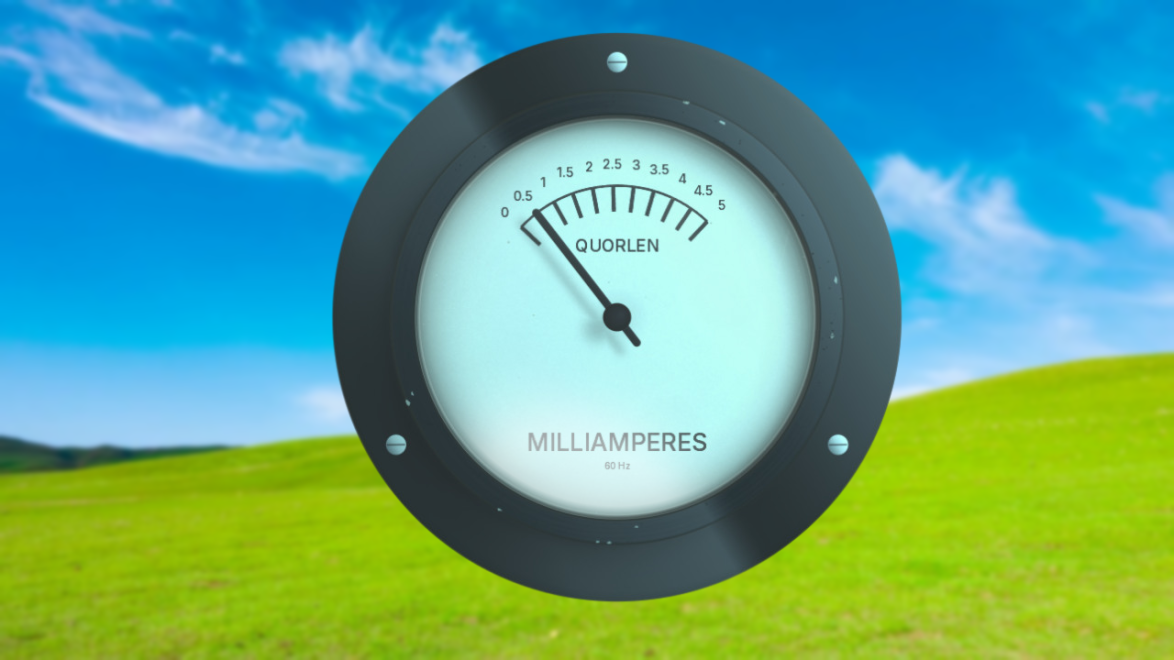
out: 0.5,mA
